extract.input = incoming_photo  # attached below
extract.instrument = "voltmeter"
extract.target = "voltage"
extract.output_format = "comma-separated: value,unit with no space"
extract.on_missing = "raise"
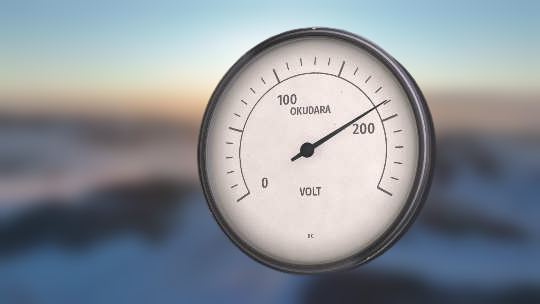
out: 190,V
